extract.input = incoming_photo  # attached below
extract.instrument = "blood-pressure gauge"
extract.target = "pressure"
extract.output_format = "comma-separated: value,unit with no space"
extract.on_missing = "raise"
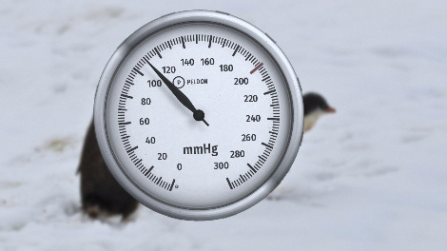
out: 110,mmHg
